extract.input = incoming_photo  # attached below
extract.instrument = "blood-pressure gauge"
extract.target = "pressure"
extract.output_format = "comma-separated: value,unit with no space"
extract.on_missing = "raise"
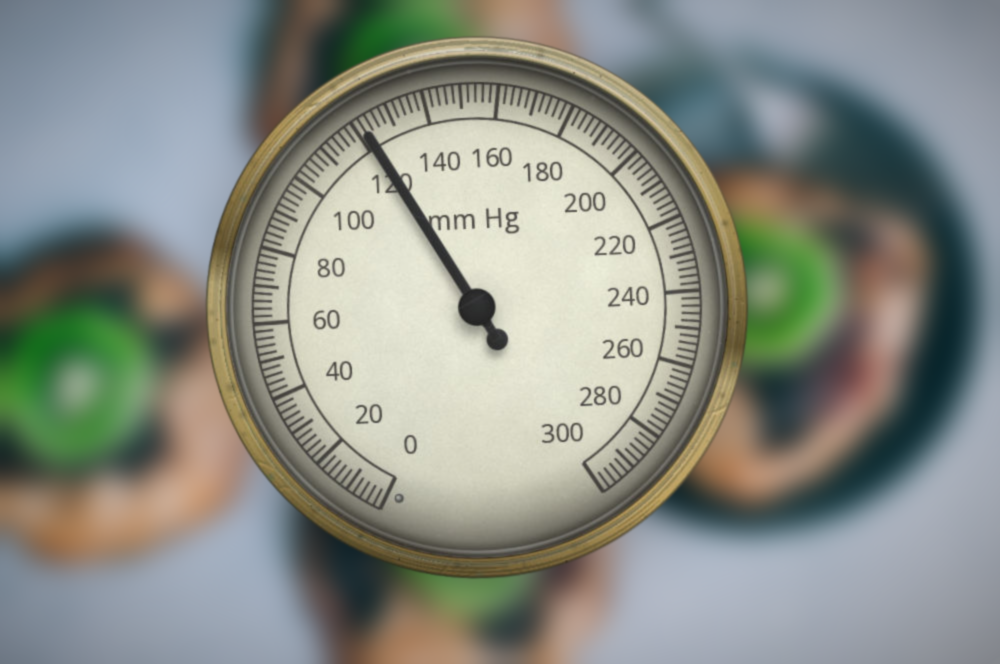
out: 122,mmHg
